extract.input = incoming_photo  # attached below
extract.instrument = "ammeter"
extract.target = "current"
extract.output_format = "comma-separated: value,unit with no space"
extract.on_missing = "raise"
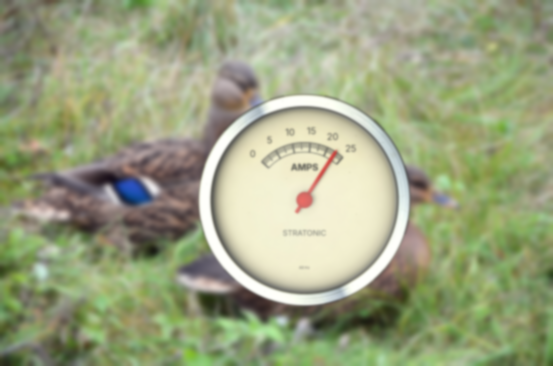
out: 22.5,A
